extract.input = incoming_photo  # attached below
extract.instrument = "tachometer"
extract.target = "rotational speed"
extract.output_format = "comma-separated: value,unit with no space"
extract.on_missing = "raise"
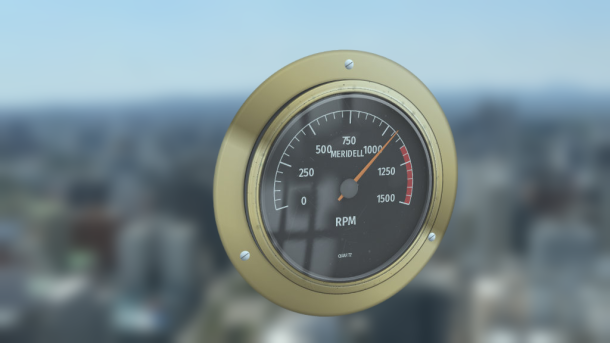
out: 1050,rpm
